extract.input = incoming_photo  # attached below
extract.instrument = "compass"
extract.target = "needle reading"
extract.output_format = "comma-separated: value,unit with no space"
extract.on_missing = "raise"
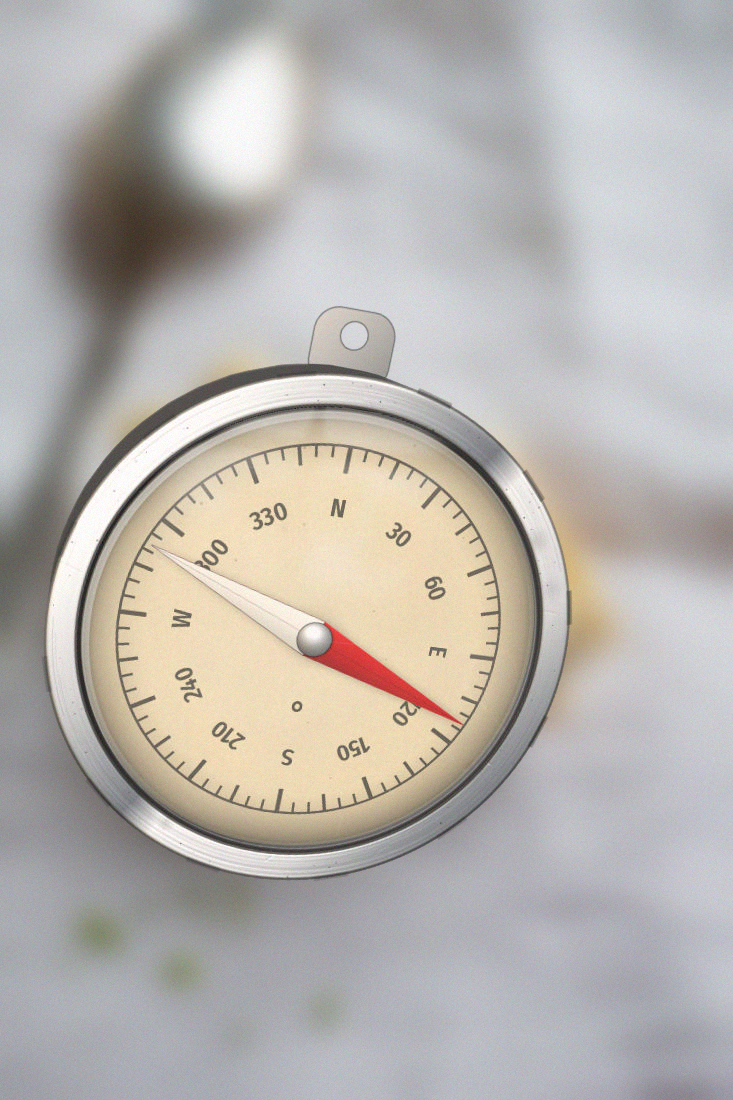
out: 112.5,°
